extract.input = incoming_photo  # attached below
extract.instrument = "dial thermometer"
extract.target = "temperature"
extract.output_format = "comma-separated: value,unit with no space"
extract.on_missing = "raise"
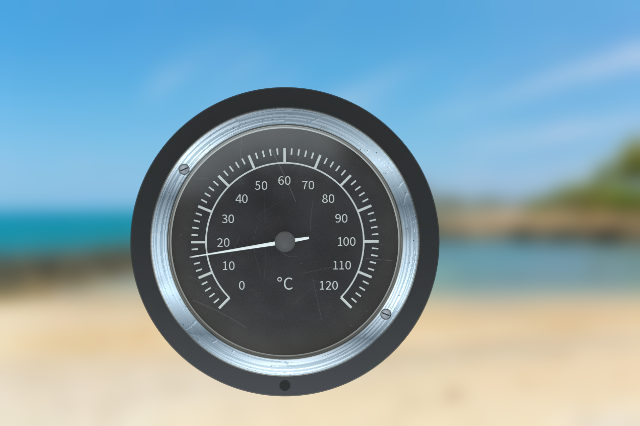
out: 16,°C
